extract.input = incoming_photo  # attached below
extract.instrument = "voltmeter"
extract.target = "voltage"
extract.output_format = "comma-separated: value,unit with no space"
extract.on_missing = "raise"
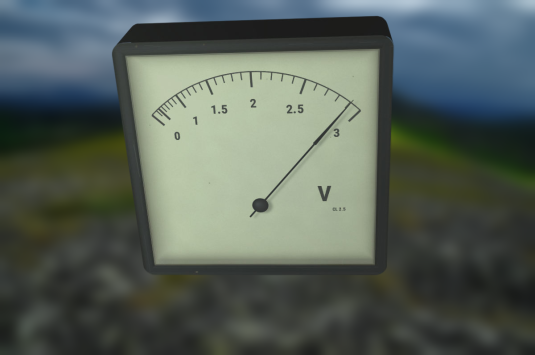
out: 2.9,V
